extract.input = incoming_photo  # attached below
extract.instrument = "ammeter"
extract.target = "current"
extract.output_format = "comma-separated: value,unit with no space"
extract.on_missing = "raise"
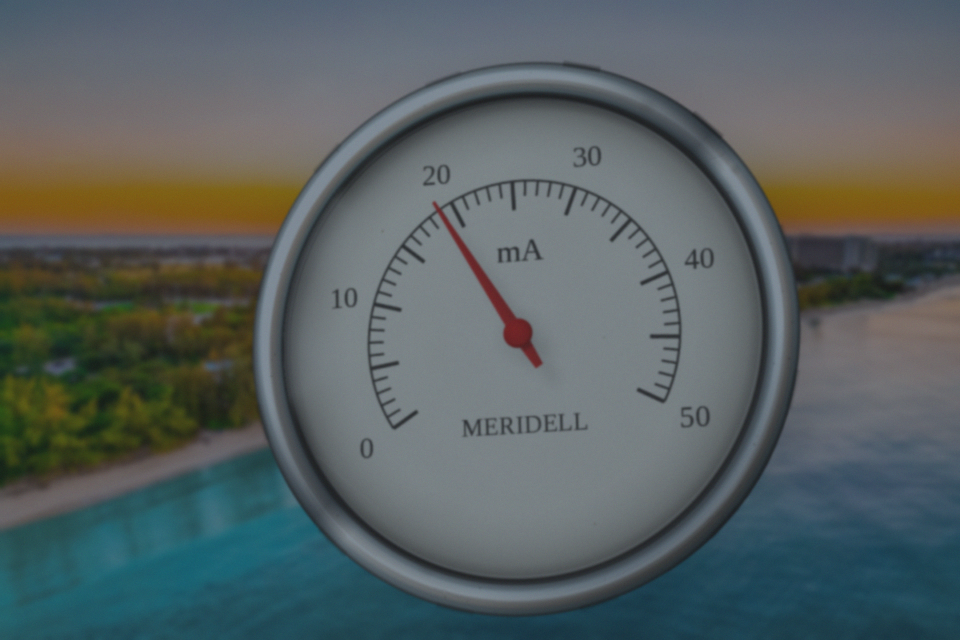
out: 19,mA
